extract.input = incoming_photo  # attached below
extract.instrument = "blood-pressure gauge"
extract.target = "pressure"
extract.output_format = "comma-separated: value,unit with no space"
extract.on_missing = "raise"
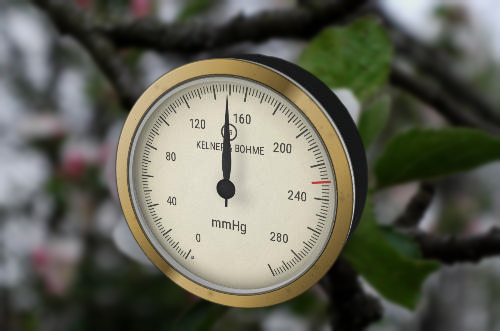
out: 150,mmHg
